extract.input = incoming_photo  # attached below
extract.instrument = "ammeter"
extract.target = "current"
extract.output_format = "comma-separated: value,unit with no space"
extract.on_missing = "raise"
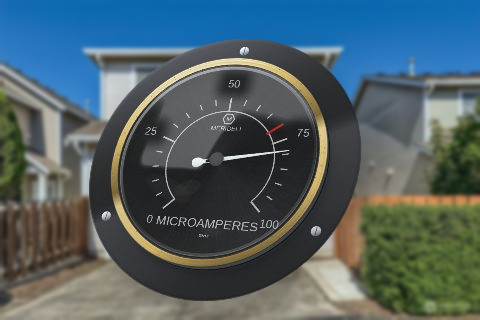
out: 80,µA
